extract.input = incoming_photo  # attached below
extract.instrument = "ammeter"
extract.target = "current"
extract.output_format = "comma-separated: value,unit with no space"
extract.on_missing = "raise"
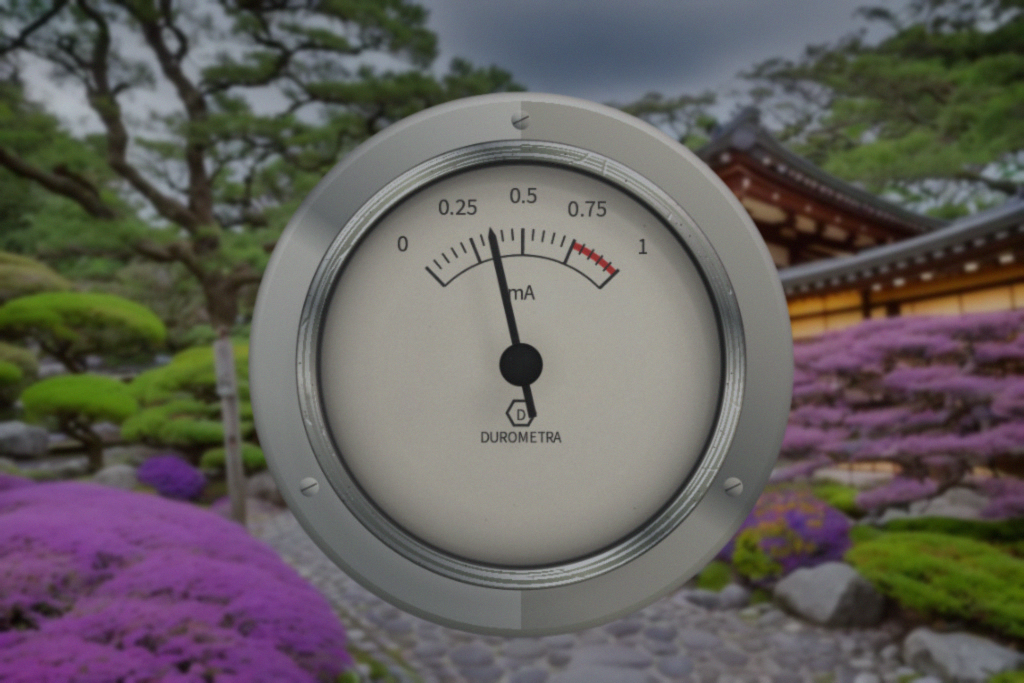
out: 0.35,mA
